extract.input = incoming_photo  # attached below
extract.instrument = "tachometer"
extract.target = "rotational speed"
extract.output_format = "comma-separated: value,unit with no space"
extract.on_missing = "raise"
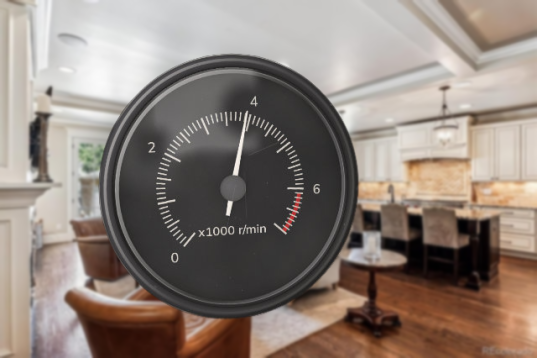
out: 3900,rpm
